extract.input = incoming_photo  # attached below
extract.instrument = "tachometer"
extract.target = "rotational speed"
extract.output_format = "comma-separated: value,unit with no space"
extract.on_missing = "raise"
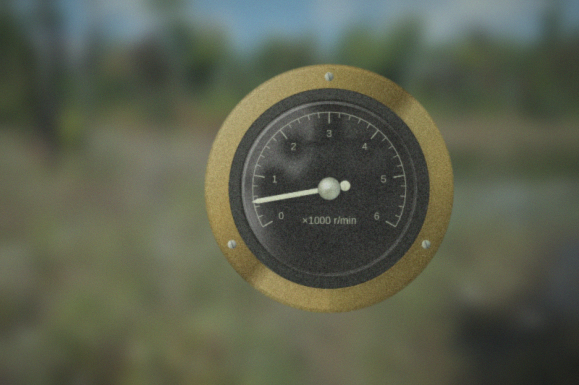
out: 500,rpm
